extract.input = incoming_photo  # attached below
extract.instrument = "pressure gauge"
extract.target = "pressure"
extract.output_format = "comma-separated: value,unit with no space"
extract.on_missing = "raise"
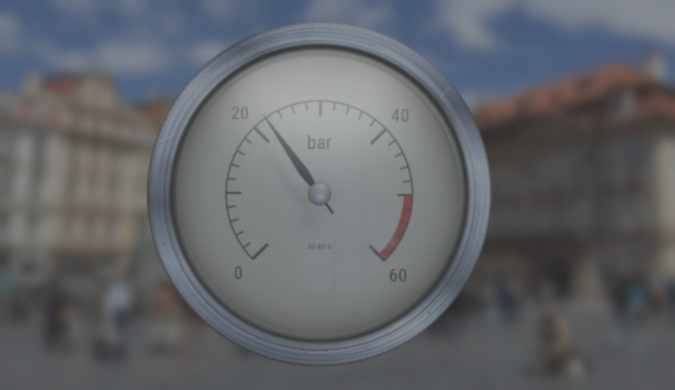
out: 22,bar
